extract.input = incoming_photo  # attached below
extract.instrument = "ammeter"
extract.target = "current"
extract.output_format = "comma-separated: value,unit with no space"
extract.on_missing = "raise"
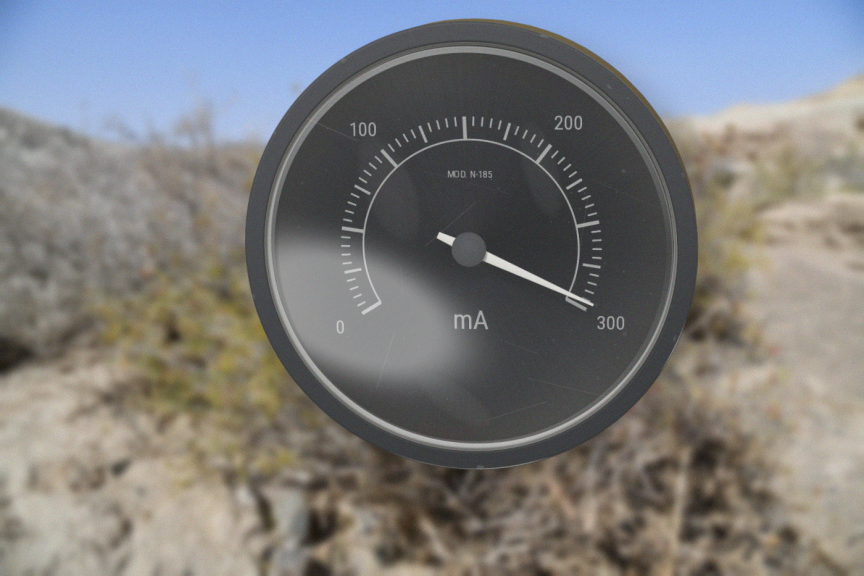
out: 295,mA
